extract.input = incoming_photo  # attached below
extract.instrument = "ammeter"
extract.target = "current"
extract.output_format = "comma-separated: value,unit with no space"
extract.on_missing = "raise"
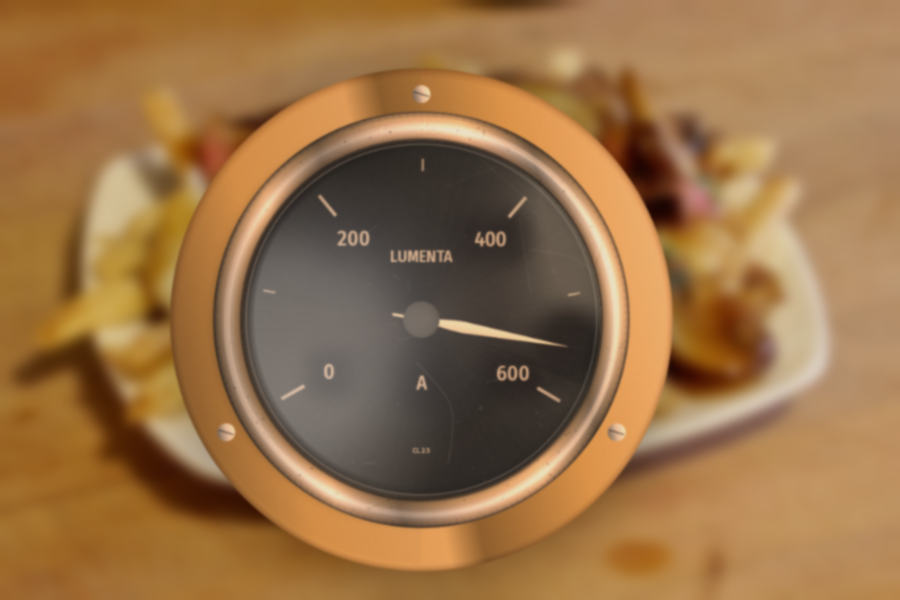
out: 550,A
